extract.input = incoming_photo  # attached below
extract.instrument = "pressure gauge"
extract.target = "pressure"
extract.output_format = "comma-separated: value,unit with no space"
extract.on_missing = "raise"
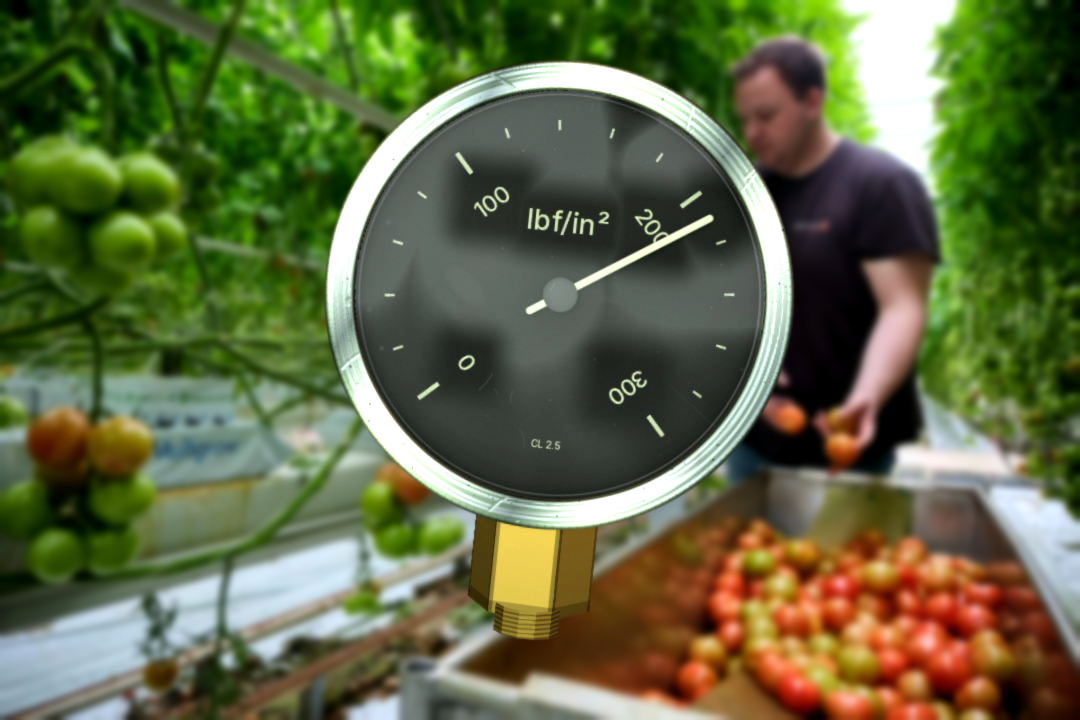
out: 210,psi
